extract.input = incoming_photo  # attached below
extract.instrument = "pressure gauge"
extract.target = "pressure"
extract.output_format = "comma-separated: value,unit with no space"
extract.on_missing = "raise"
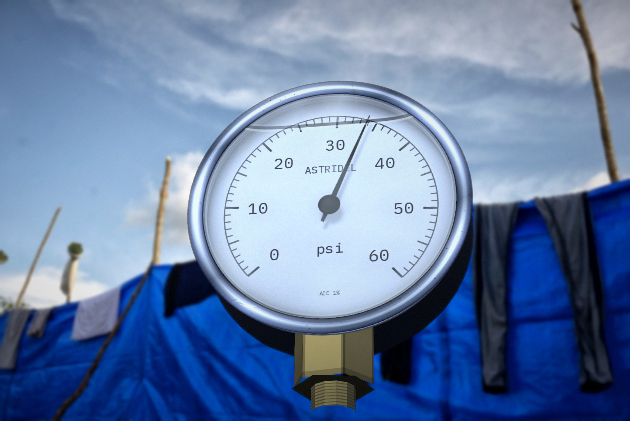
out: 34,psi
